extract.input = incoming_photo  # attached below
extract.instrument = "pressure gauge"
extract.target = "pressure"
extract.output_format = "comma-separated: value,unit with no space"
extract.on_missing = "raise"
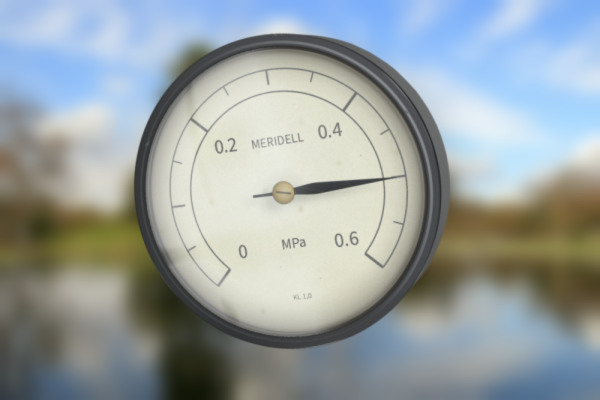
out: 0.5,MPa
